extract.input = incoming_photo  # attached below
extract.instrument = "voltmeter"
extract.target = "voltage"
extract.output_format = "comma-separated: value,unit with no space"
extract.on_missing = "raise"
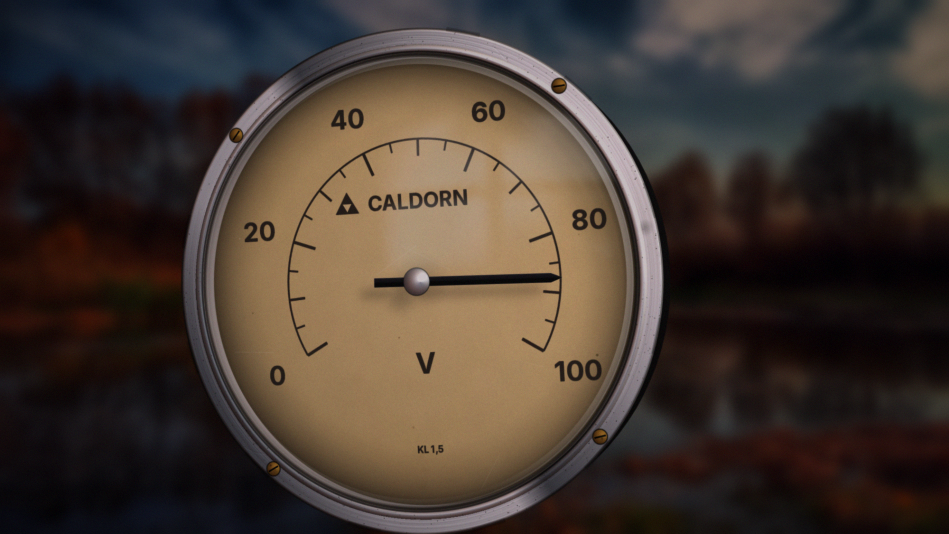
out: 87.5,V
